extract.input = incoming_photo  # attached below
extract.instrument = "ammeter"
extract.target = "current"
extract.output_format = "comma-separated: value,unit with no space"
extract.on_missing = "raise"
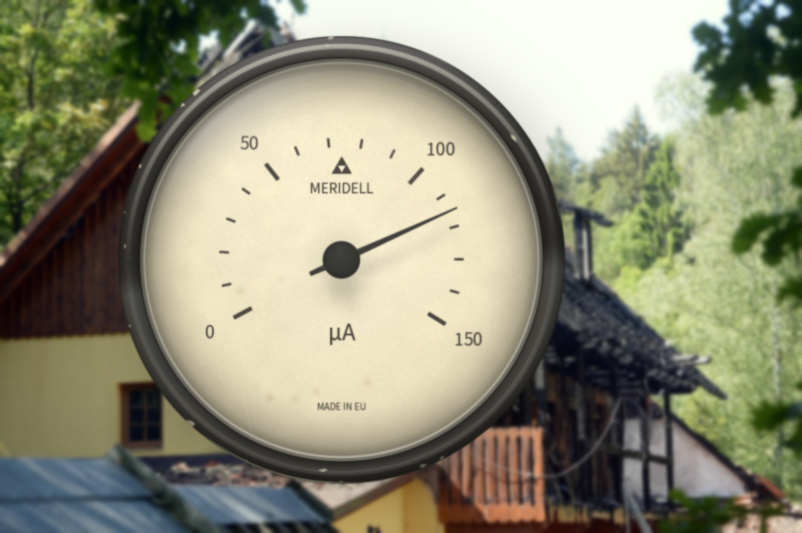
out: 115,µA
